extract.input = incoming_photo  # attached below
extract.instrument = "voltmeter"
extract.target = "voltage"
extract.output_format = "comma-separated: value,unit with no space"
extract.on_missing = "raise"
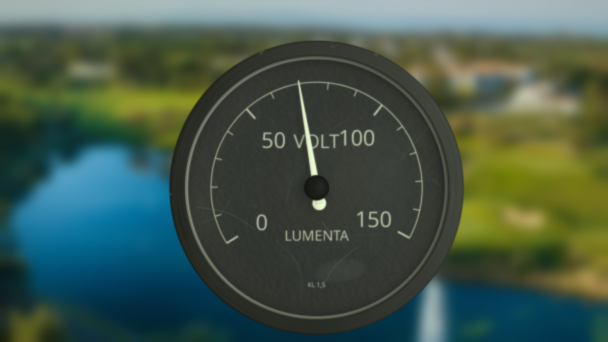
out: 70,V
